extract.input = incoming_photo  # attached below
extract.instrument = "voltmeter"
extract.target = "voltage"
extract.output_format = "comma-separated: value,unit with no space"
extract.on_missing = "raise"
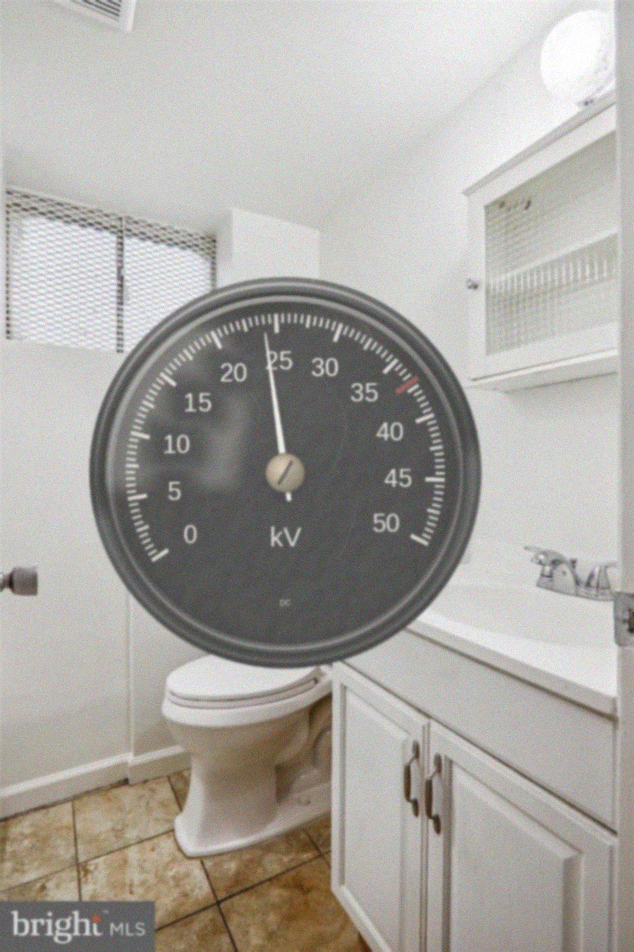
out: 24,kV
